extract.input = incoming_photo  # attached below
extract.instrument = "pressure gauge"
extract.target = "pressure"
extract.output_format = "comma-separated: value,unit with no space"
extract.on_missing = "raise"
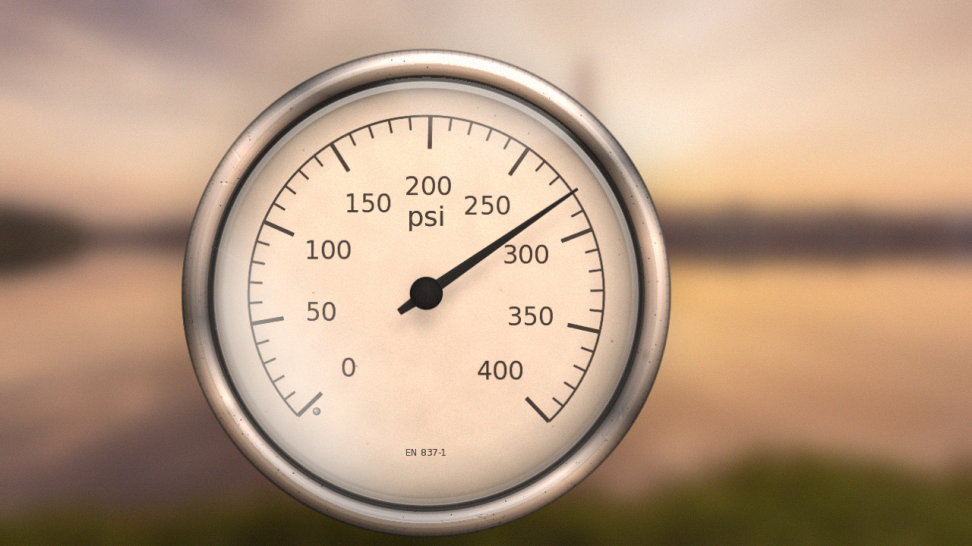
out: 280,psi
